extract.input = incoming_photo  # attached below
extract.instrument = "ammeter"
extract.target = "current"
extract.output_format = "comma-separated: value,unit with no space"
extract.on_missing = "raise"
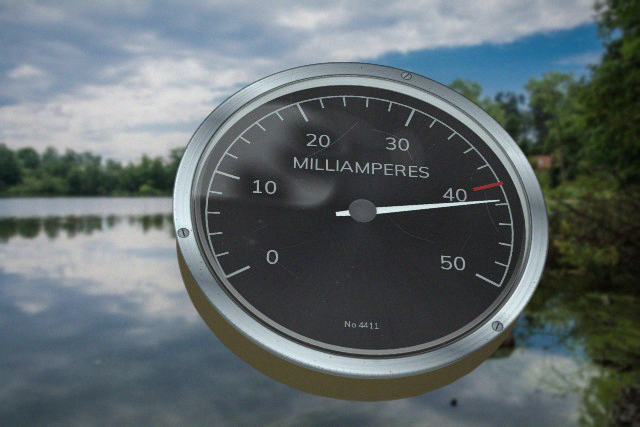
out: 42,mA
